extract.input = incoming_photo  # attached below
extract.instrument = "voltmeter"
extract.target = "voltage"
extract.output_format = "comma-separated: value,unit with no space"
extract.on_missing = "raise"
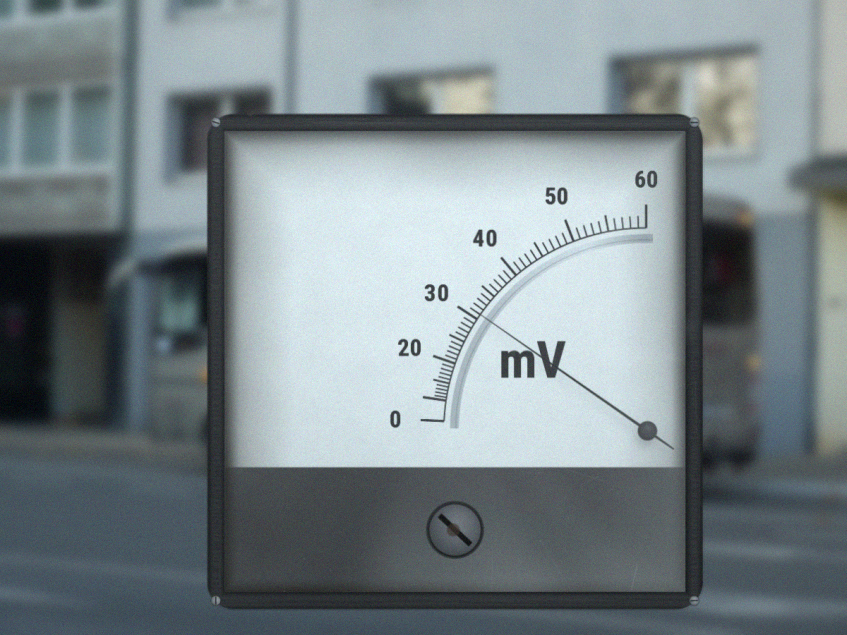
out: 31,mV
